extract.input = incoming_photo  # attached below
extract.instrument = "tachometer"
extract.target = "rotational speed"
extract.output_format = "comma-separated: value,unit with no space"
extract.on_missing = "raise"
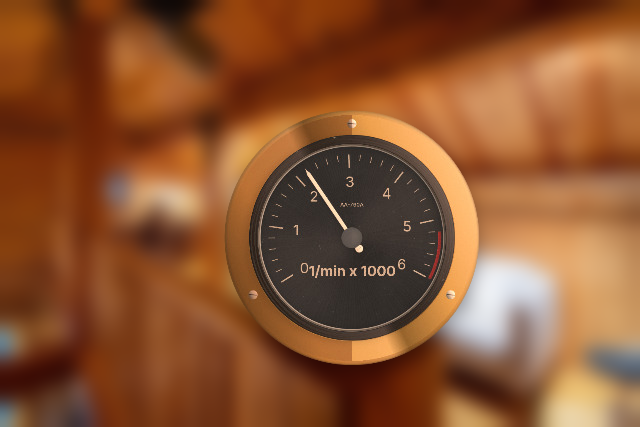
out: 2200,rpm
